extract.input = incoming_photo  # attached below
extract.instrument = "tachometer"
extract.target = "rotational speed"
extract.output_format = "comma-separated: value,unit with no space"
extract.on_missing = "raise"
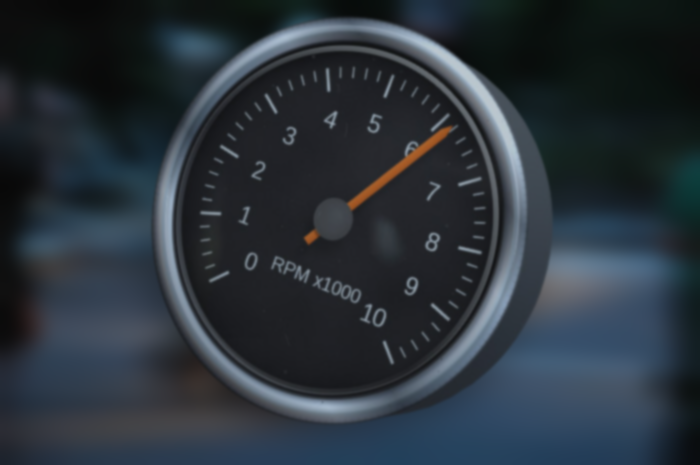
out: 6200,rpm
